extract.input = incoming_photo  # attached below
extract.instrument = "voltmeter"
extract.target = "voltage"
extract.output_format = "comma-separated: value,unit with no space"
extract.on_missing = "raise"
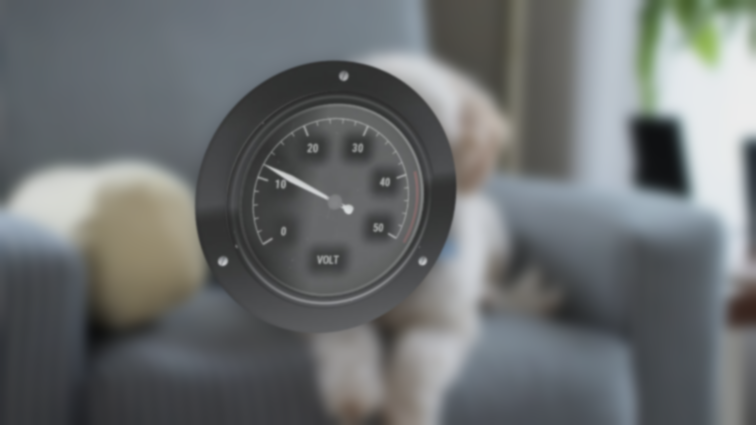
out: 12,V
